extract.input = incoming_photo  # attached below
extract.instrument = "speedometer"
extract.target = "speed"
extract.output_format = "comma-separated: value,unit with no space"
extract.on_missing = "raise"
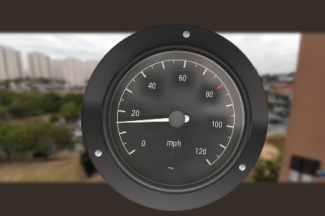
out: 15,mph
